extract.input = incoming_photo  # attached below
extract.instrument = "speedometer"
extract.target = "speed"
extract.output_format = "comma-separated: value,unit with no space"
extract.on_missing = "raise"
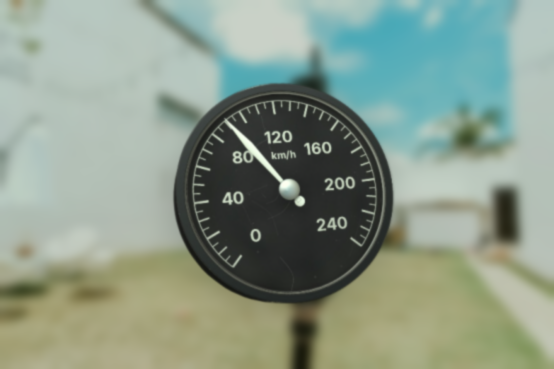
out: 90,km/h
